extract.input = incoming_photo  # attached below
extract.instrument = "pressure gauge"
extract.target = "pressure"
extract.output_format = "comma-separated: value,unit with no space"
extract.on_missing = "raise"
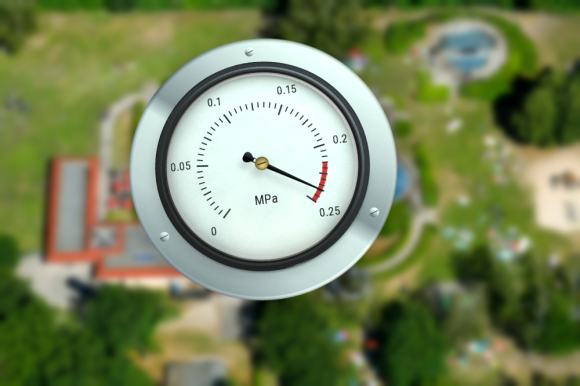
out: 0.24,MPa
